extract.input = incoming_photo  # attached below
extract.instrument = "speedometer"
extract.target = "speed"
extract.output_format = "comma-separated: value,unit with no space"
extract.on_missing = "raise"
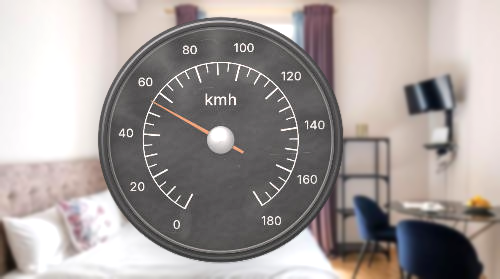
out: 55,km/h
